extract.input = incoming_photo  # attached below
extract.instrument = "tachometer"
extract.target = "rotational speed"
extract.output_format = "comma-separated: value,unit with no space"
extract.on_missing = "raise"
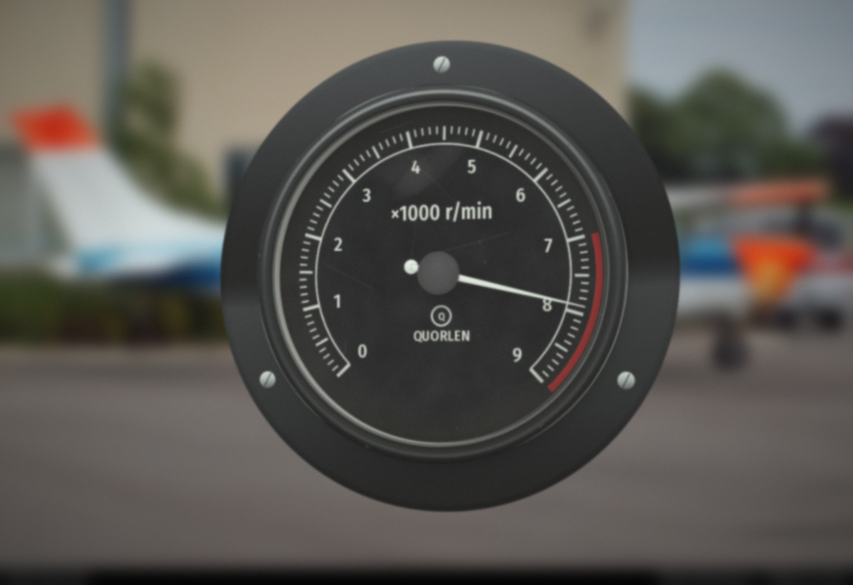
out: 7900,rpm
